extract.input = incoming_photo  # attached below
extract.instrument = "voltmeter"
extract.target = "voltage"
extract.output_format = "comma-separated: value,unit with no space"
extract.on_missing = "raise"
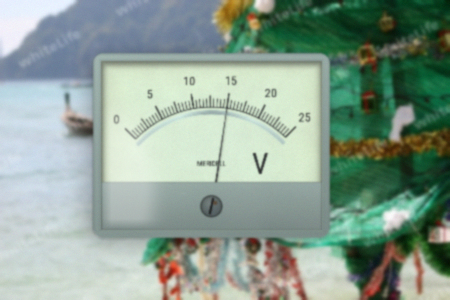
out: 15,V
